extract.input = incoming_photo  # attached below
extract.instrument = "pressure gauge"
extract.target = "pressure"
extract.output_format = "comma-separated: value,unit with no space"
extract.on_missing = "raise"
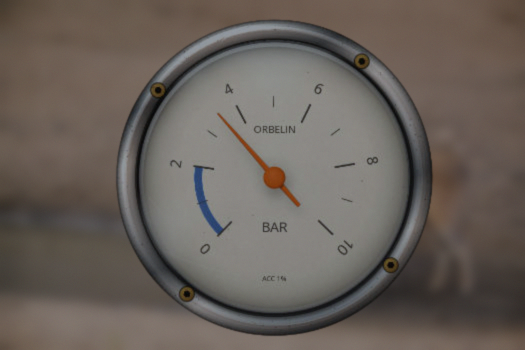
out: 3.5,bar
